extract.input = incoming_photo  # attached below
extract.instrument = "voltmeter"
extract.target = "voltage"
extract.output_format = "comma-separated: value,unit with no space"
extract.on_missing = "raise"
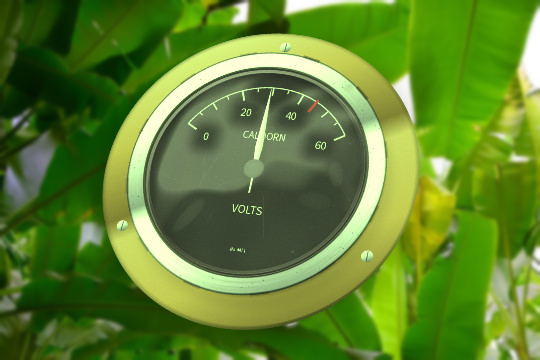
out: 30,V
